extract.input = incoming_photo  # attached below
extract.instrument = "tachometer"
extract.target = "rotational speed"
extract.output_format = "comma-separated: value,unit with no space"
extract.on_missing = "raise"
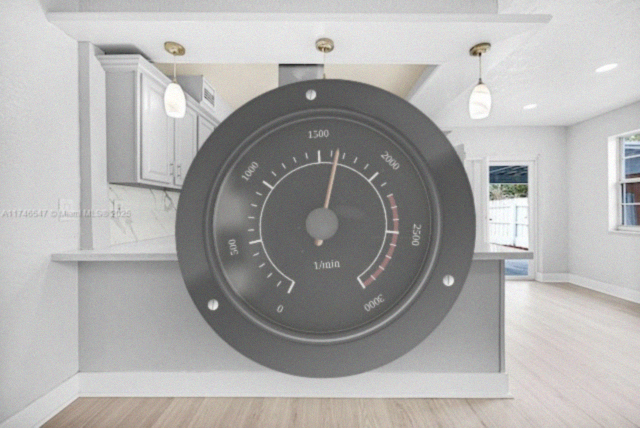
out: 1650,rpm
